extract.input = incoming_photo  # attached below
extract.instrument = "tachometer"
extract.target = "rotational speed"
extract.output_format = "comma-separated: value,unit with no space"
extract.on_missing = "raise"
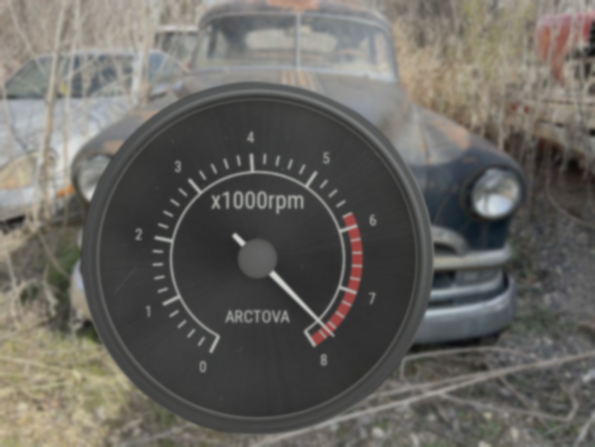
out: 7700,rpm
